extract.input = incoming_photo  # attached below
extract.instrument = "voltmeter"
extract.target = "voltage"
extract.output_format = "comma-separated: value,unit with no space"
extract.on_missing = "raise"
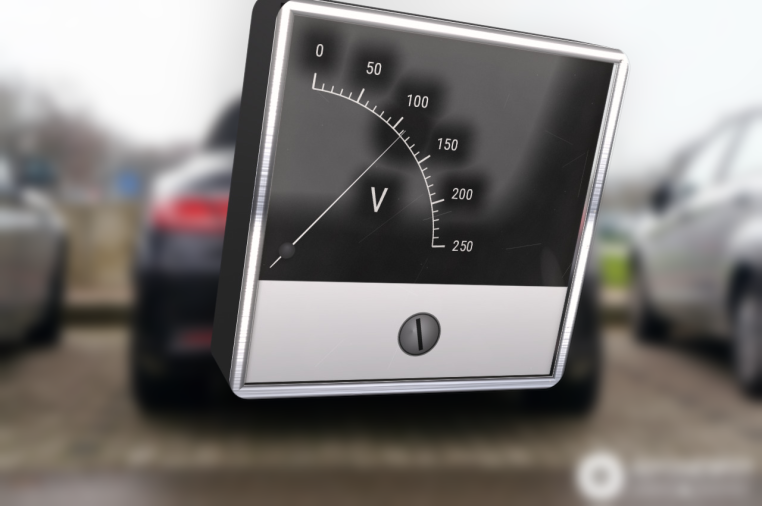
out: 110,V
